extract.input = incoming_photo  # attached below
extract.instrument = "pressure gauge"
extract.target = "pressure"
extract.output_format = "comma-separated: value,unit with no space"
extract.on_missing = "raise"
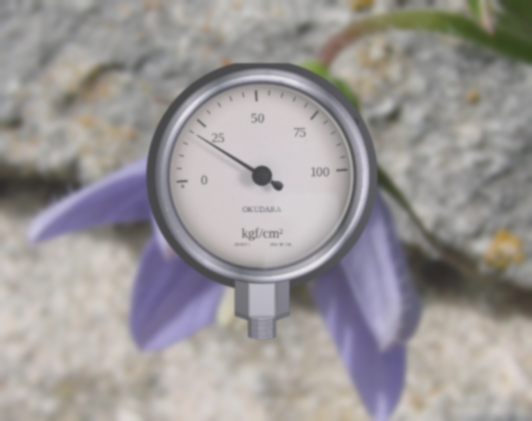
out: 20,kg/cm²
